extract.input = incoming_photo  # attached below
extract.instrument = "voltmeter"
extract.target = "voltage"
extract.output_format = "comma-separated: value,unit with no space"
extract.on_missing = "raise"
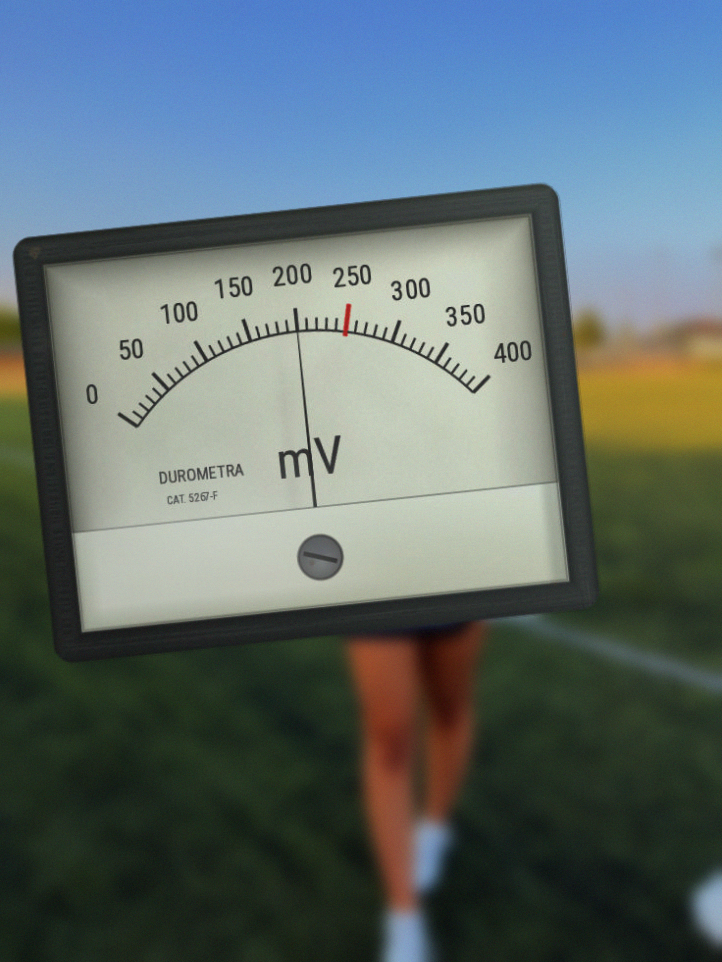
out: 200,mV
